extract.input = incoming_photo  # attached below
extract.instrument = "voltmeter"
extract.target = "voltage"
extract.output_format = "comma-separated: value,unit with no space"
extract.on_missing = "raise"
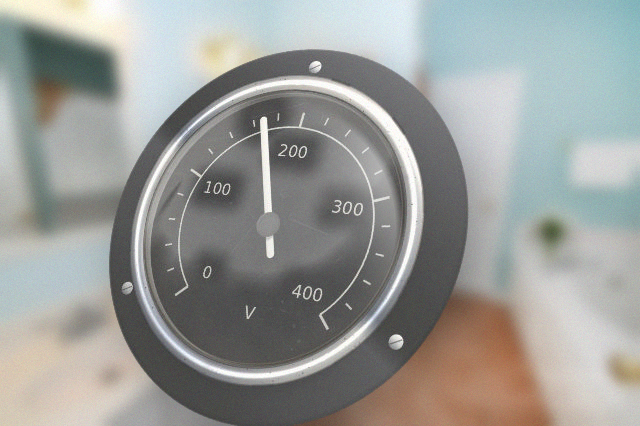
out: 170,V
